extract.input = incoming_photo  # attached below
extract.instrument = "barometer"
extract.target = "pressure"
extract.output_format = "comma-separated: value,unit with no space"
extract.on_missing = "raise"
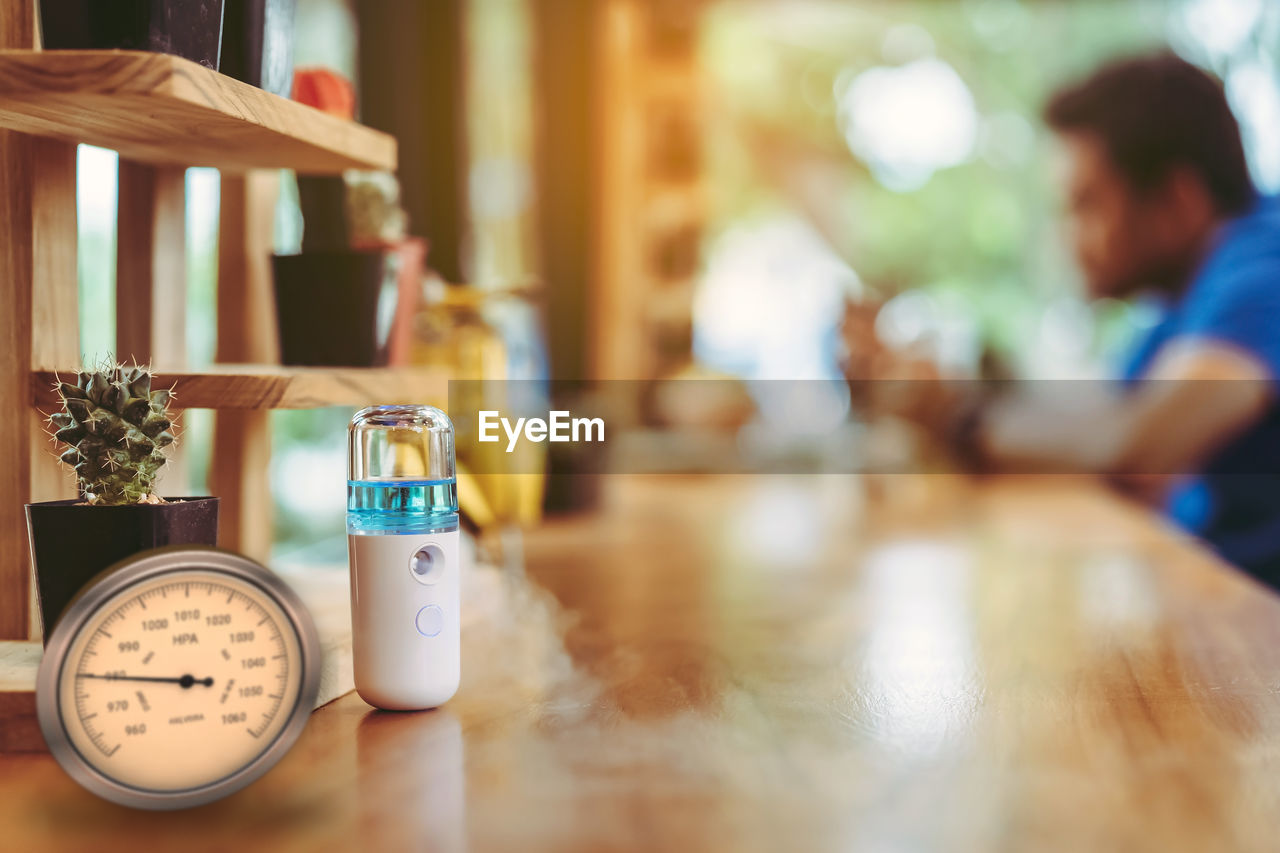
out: 980,hPa
